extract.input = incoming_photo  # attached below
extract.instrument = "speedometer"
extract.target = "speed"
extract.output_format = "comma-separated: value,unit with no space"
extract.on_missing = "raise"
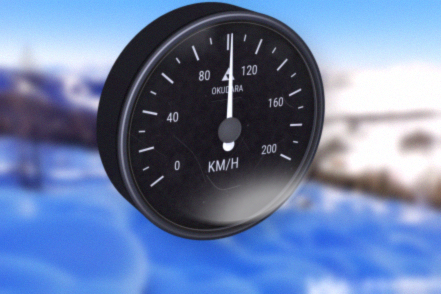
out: 100,km/h
